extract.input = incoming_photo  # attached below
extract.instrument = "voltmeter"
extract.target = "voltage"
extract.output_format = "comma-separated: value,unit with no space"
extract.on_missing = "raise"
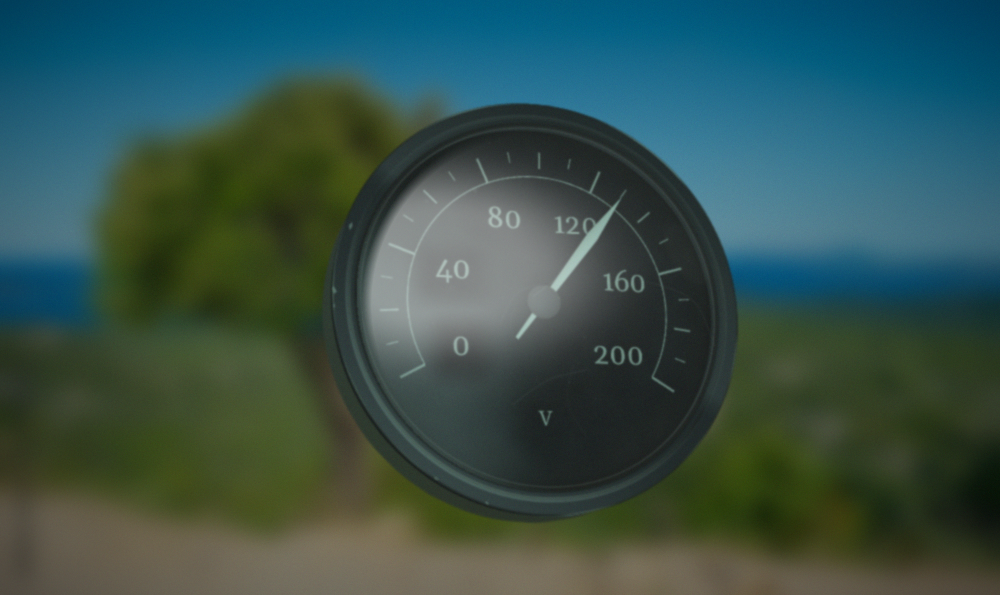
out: 130,V
